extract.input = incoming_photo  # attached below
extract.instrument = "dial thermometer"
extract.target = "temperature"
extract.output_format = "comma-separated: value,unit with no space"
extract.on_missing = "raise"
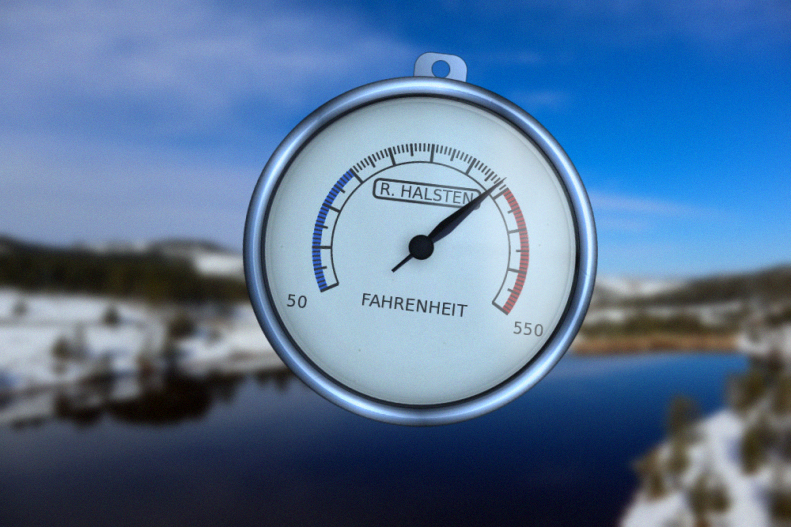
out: 390,°F
